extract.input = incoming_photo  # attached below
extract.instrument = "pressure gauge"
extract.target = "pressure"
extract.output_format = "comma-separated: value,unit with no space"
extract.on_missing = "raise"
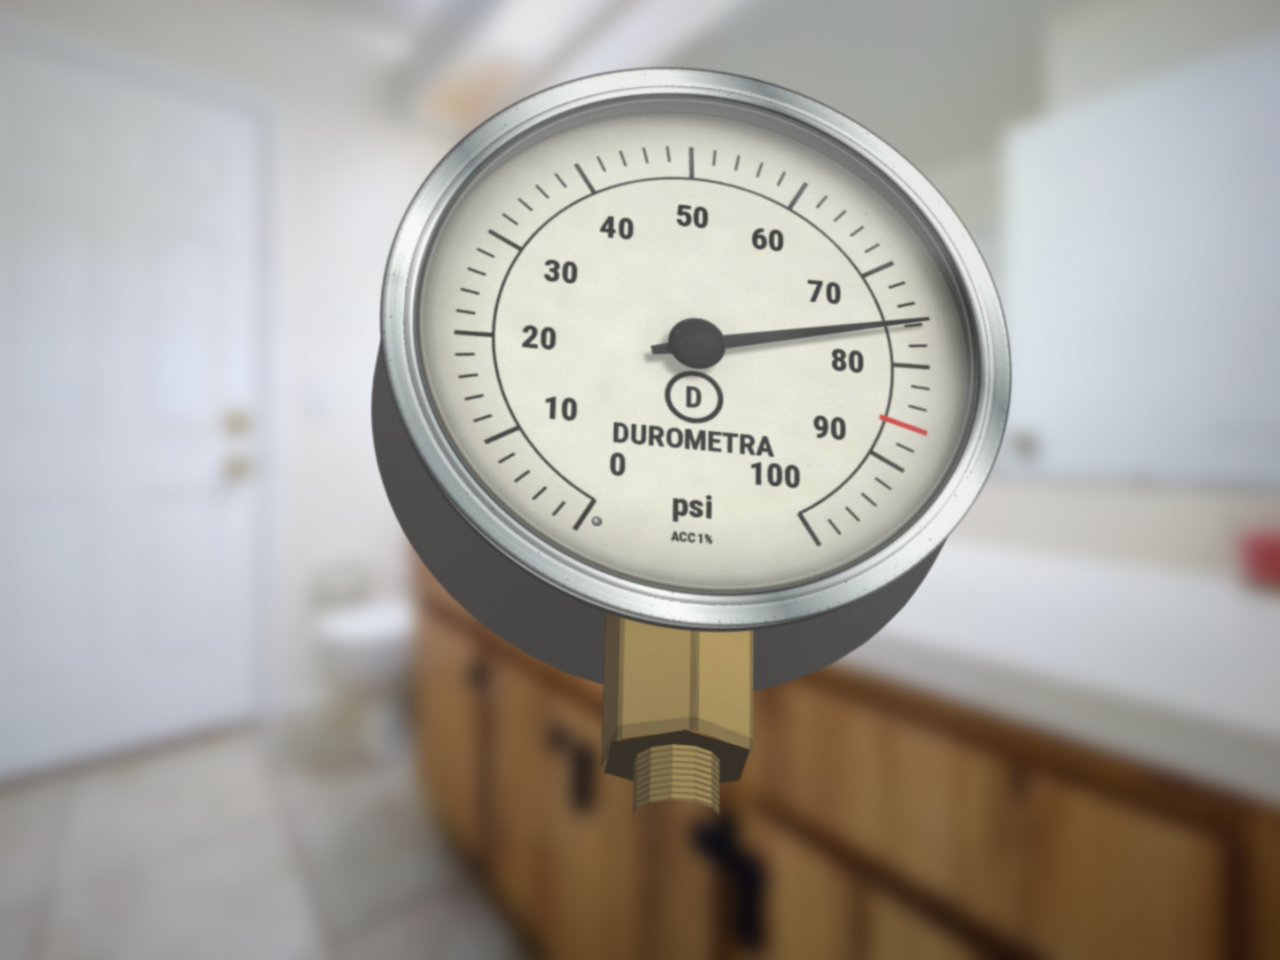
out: 76,psi
